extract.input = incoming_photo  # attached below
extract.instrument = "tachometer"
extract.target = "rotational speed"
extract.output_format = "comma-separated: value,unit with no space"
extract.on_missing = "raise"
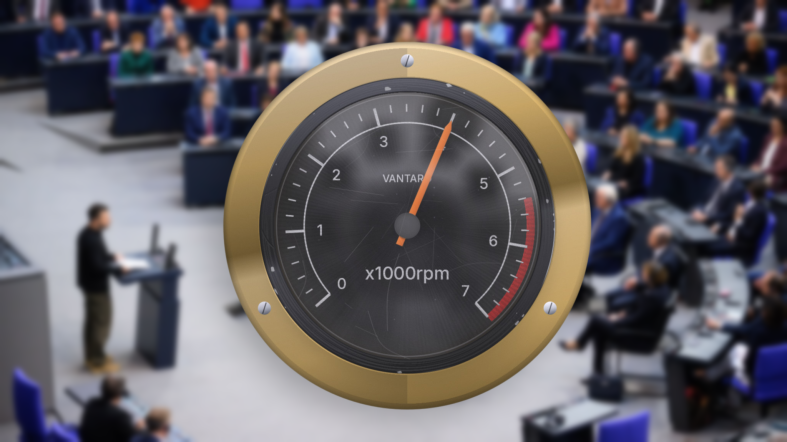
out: 4000,rpm
